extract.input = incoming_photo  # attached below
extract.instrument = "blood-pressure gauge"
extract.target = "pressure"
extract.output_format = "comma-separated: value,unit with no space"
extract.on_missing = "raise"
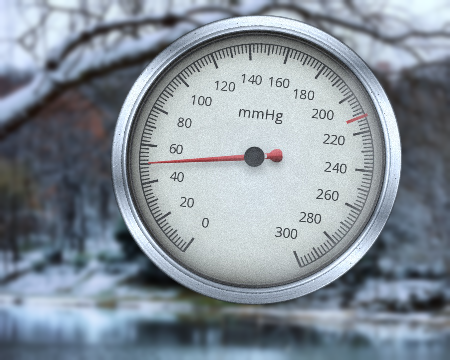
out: 50,mmHg
